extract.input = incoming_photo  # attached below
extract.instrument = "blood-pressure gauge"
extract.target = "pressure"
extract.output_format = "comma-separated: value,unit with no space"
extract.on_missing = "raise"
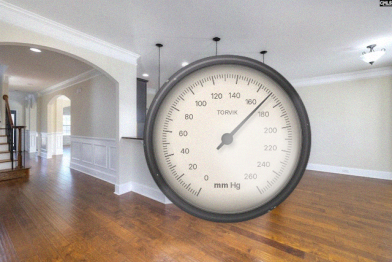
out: 170,mmHg
